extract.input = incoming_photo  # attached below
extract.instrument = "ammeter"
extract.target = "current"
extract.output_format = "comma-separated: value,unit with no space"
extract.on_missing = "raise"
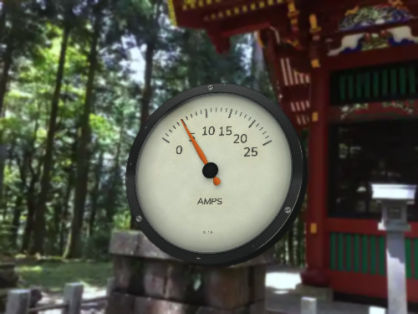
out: 5,A
